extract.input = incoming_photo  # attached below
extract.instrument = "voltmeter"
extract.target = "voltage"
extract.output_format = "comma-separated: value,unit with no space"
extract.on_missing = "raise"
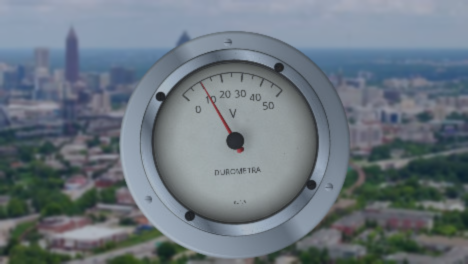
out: 10,V
